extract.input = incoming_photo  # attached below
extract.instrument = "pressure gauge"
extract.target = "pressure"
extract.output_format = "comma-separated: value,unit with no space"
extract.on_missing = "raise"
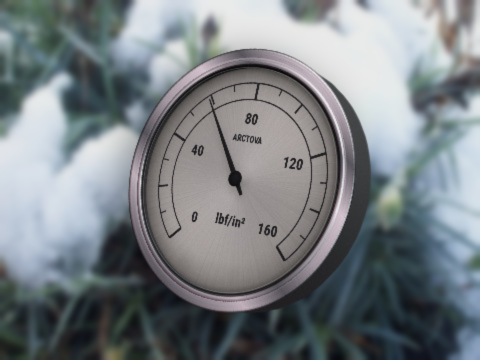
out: 60,psi
